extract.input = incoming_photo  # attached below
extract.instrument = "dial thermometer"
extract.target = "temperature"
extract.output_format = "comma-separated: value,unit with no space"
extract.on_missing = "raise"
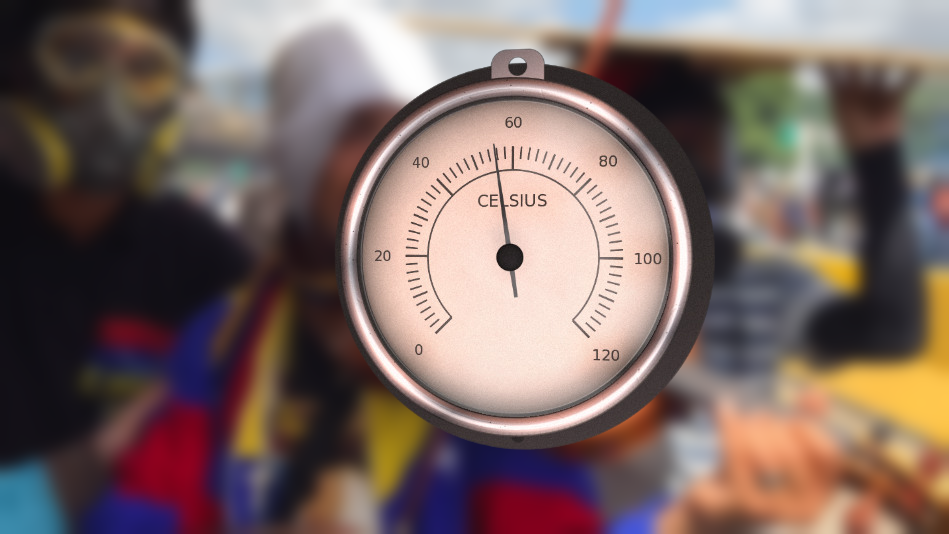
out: 56,°C
